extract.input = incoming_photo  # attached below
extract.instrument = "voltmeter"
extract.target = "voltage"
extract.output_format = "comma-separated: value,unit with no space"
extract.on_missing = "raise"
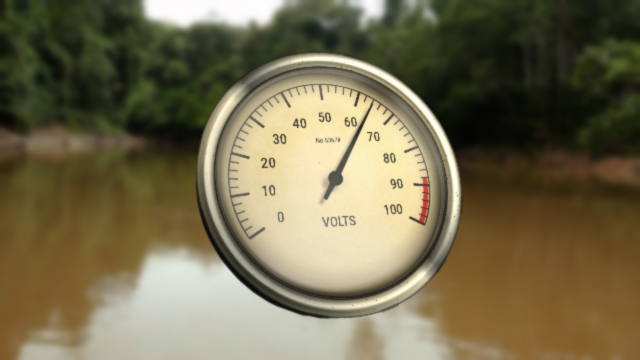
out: 64,V
